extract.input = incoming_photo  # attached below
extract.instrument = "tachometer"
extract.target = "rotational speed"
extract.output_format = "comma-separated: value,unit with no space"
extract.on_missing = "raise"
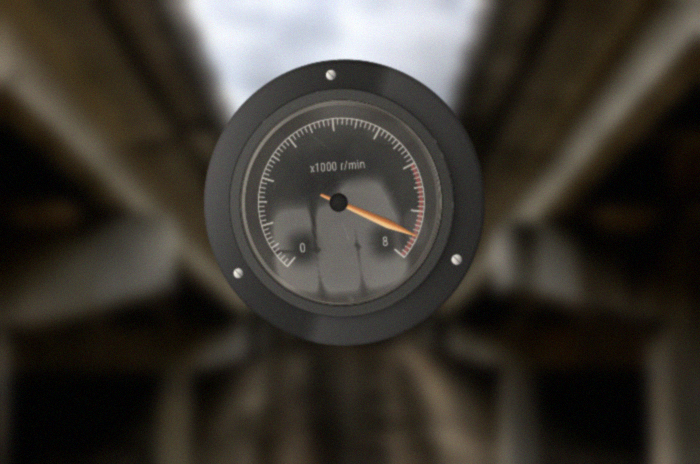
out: 7500,rpm
